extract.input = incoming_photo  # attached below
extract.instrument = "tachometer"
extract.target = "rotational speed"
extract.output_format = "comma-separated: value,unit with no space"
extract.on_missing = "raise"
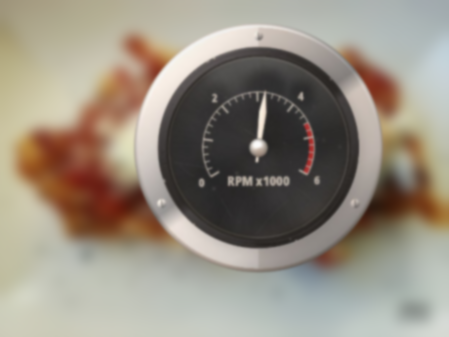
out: 3200,rpm
